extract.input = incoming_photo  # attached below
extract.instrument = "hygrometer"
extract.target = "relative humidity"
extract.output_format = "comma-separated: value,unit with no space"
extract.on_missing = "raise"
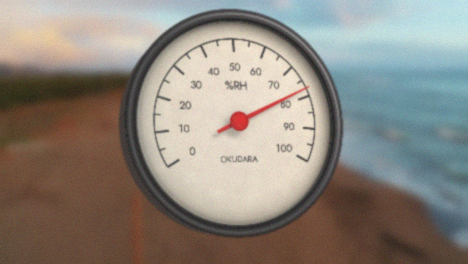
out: 77.5,%
